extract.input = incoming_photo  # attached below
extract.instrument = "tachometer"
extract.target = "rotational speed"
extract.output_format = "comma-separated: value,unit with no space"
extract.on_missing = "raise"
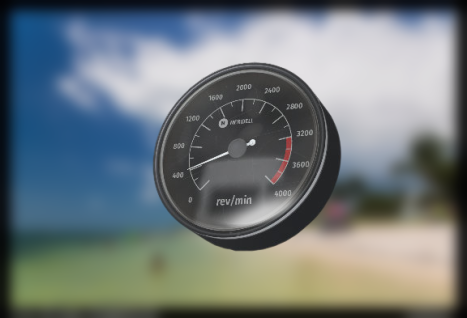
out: 400,rpm
